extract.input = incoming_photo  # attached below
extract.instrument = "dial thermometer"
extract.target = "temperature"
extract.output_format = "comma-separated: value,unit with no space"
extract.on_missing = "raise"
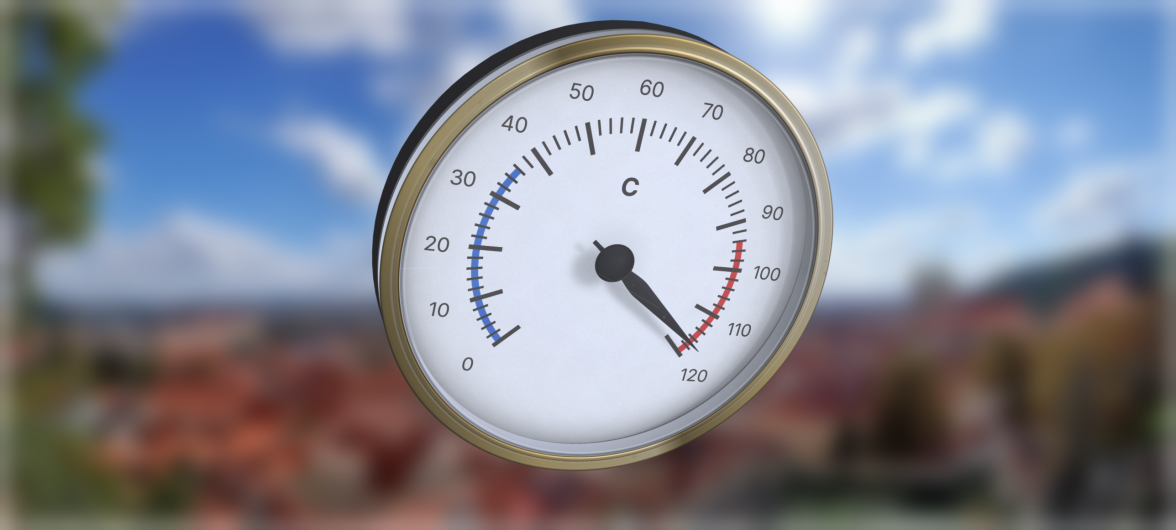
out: 117,°C
